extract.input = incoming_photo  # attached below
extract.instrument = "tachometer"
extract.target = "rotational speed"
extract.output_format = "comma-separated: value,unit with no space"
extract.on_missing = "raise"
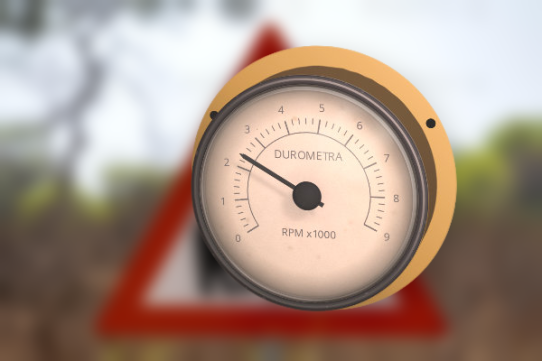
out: 2400,rpm
